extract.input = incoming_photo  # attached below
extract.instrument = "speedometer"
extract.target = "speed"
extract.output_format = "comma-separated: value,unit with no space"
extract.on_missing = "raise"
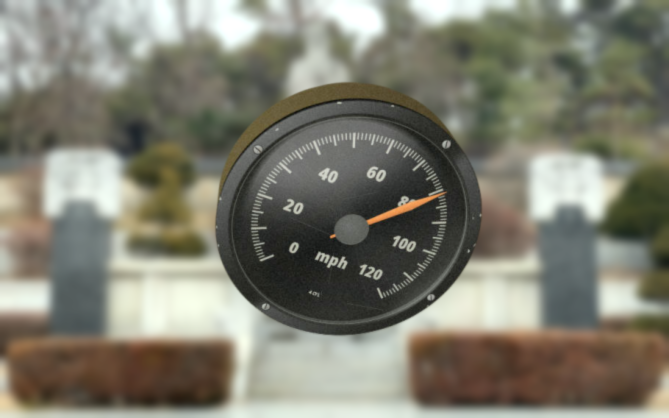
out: 80,mph
